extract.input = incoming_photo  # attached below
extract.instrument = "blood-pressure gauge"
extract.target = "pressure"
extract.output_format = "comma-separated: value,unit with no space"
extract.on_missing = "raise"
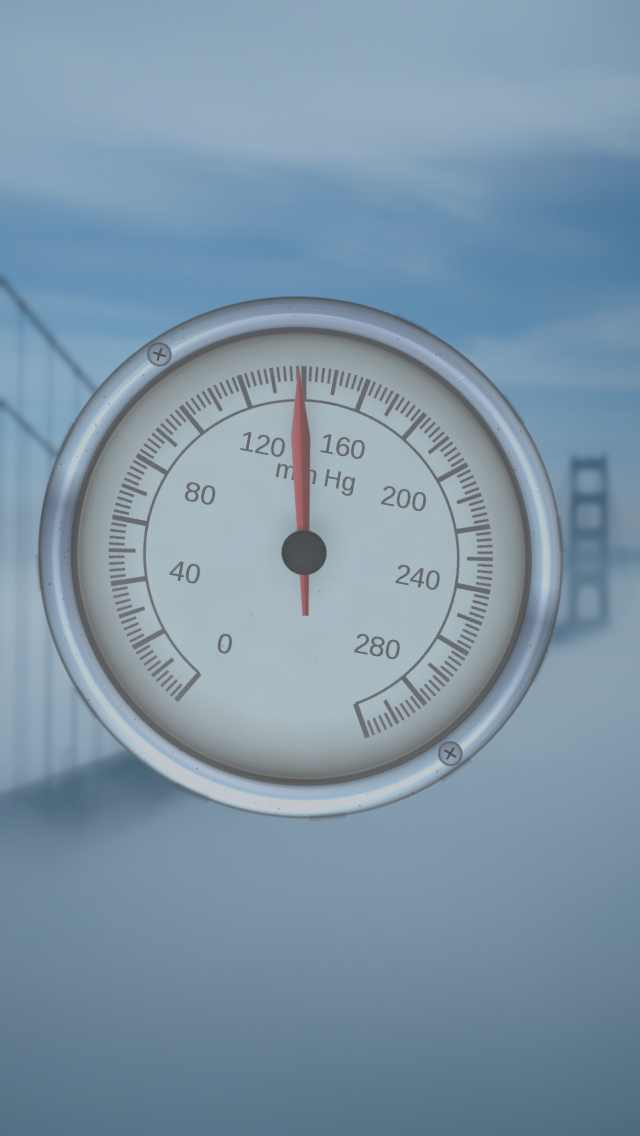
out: 138,mmHg
